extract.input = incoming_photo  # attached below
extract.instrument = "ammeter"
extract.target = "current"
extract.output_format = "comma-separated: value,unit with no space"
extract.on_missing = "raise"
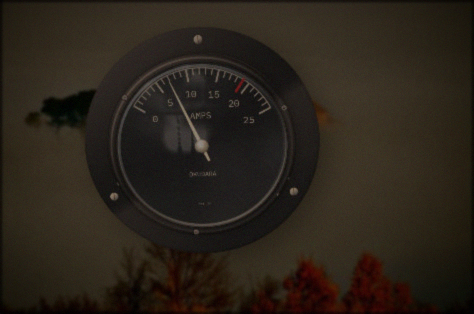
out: 7,A
